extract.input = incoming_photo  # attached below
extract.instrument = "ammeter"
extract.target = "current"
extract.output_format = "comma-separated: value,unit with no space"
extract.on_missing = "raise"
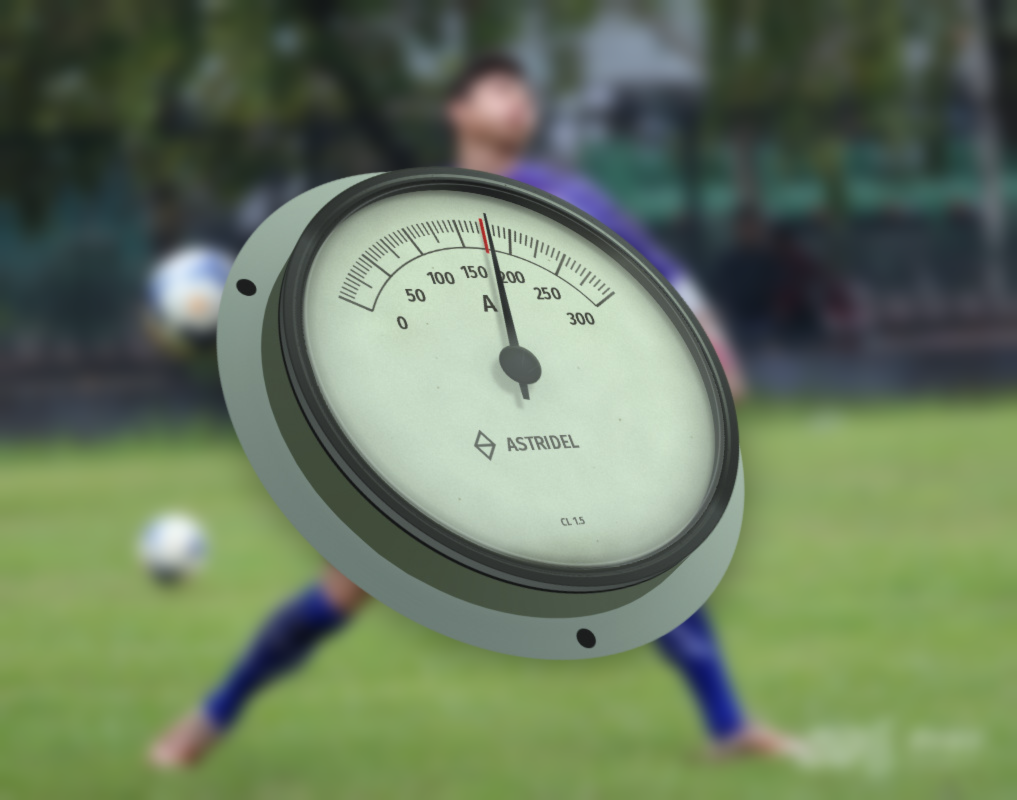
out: 175,A
